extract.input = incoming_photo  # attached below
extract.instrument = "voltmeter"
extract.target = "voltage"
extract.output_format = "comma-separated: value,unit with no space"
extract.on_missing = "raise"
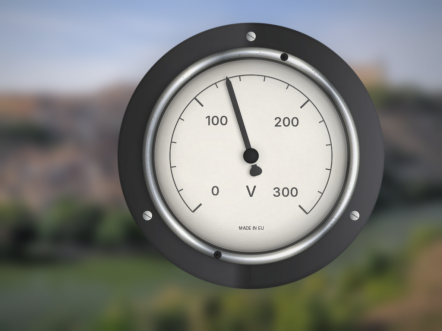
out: 130,V
